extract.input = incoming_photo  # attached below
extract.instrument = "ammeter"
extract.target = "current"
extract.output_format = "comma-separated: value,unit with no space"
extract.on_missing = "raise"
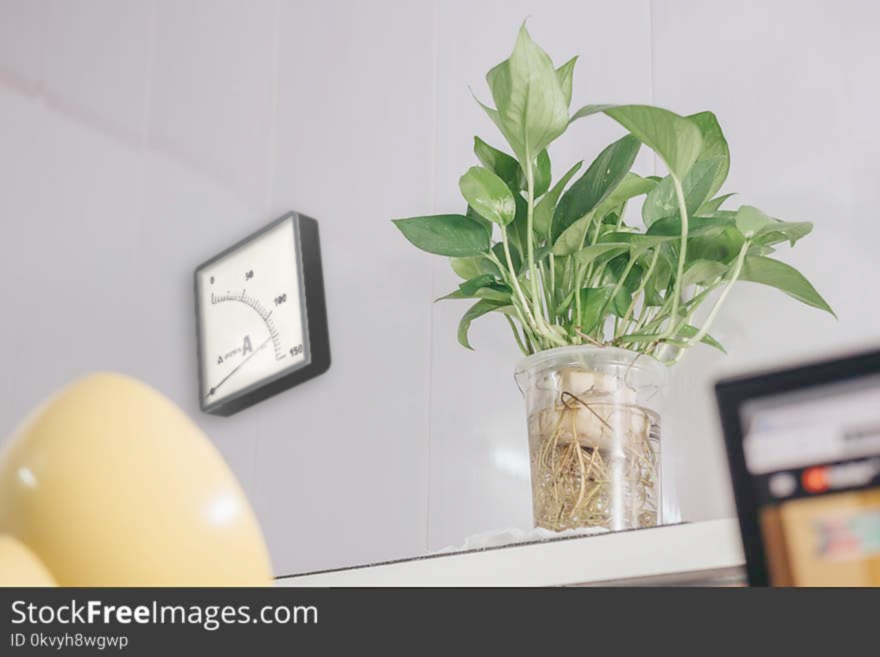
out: 125,A
